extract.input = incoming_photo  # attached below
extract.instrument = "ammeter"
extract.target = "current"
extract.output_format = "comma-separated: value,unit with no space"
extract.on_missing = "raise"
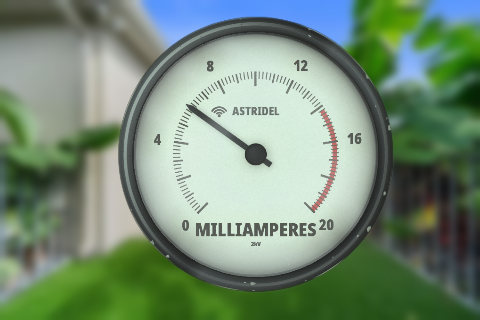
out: 6,mA
